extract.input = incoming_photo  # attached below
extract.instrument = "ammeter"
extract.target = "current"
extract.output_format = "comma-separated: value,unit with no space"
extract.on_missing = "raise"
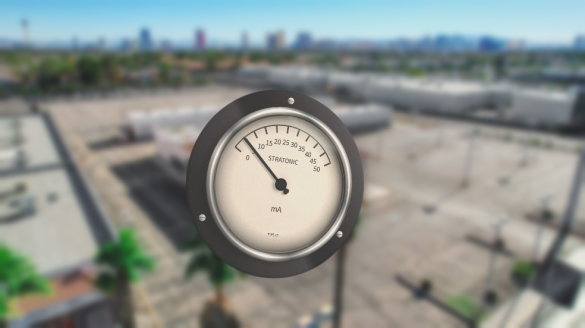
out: 5,mA
